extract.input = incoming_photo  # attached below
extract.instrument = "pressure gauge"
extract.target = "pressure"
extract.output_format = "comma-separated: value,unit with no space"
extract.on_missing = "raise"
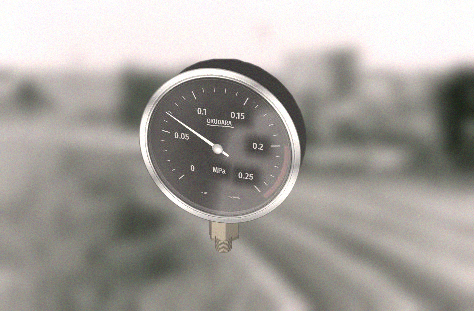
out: 0.07,MPa
